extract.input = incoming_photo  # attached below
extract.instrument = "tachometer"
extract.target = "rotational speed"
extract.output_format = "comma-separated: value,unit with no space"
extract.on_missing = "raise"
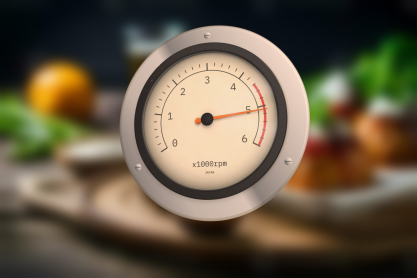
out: 5100,rpm
